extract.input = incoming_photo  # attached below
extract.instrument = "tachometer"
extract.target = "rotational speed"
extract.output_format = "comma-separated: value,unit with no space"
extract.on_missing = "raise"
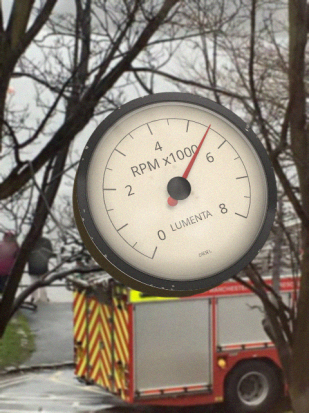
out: 5500,rpm
